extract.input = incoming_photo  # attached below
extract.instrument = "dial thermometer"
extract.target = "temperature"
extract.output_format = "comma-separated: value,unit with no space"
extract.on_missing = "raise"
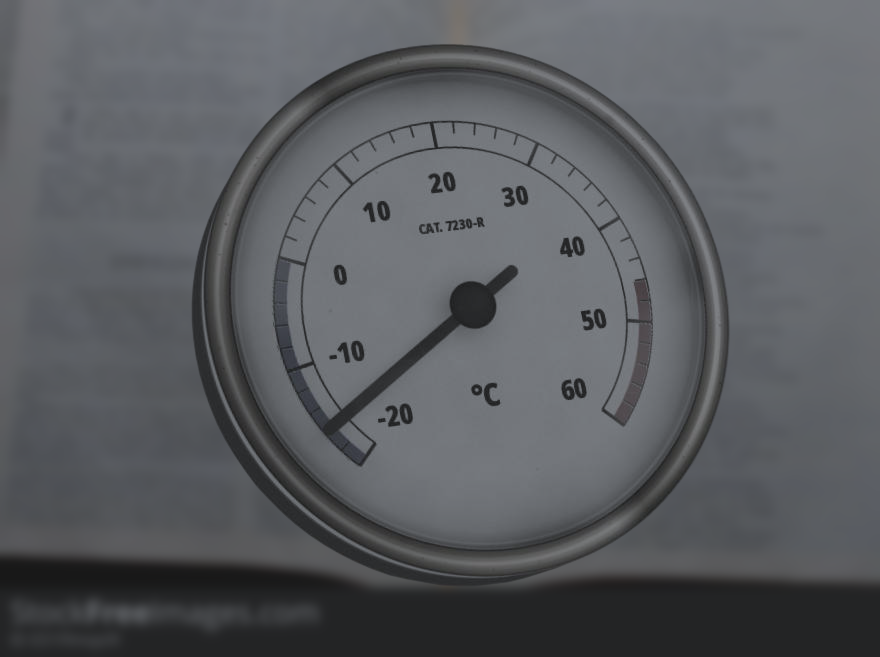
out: -16,°C
